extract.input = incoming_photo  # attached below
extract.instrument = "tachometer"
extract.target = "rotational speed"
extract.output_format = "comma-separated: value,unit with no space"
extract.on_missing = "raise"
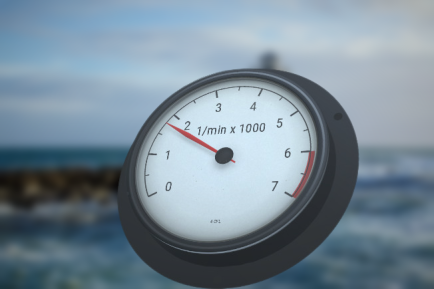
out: 1750,rpm
